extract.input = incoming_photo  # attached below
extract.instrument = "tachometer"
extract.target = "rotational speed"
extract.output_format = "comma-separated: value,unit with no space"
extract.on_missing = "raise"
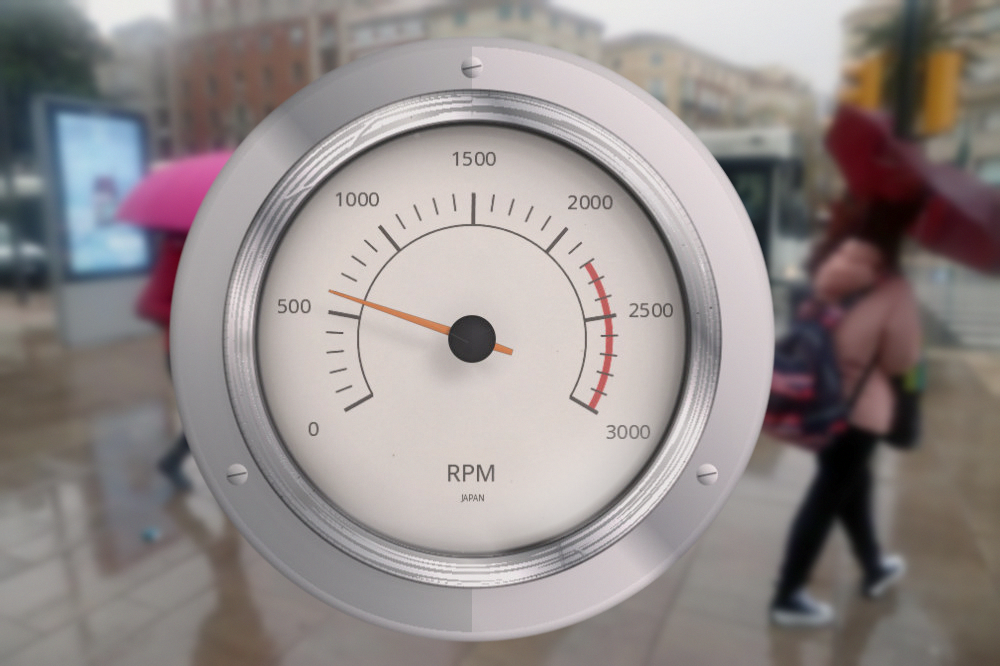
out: 600,rpm
